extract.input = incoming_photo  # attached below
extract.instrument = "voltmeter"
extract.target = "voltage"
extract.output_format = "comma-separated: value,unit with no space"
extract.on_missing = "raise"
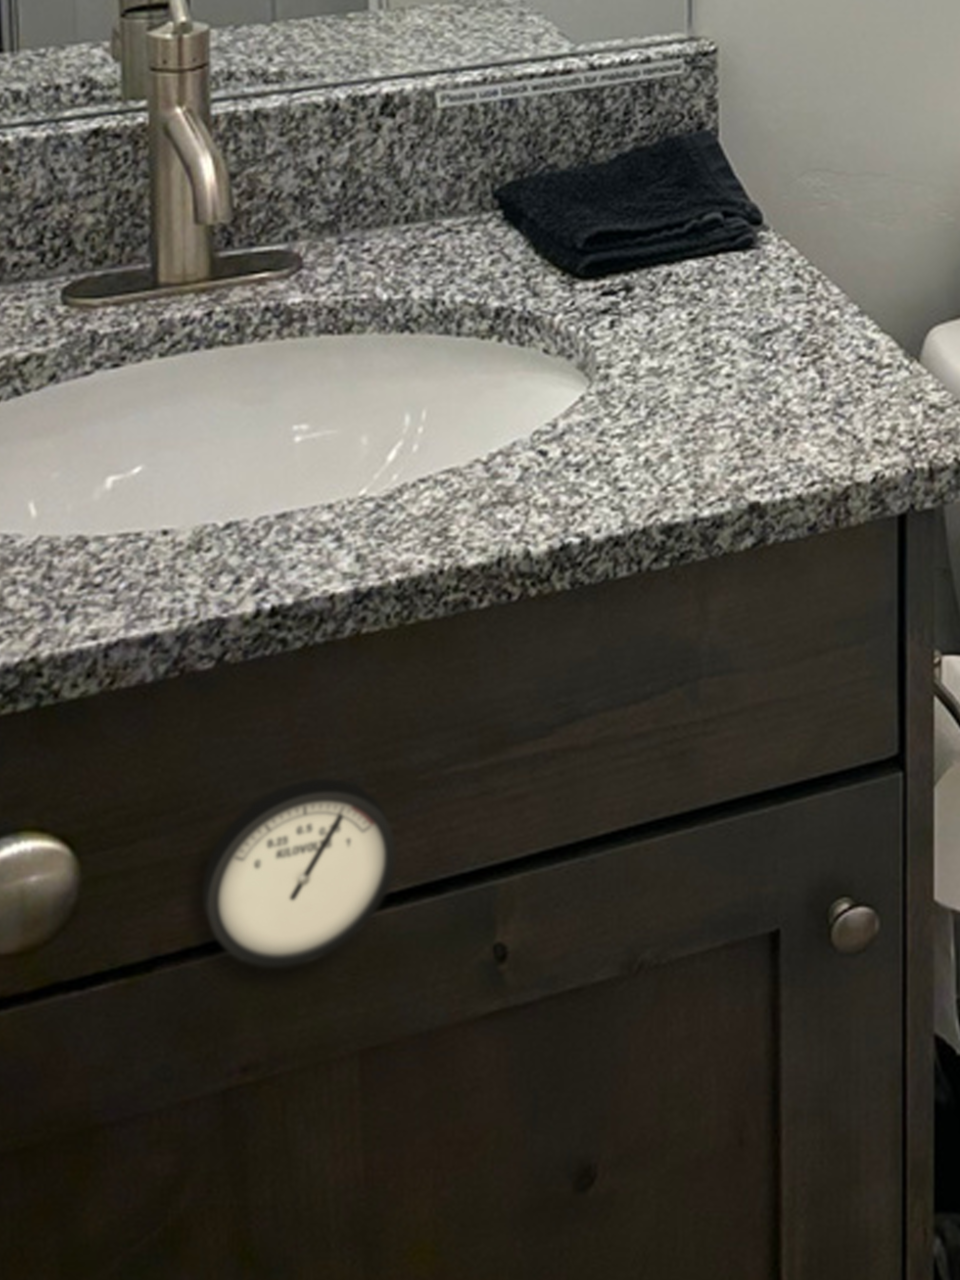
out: 0.75,kV
